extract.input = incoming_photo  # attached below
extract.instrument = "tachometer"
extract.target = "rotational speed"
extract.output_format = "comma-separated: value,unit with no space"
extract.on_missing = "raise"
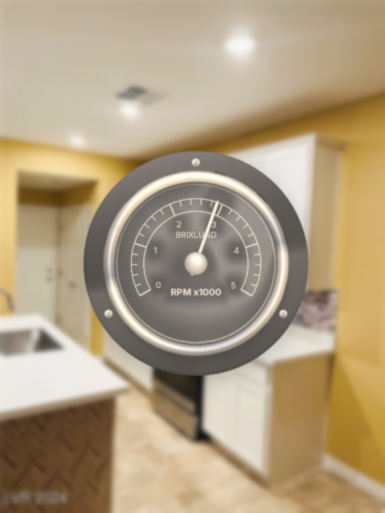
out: 2900,rpm
